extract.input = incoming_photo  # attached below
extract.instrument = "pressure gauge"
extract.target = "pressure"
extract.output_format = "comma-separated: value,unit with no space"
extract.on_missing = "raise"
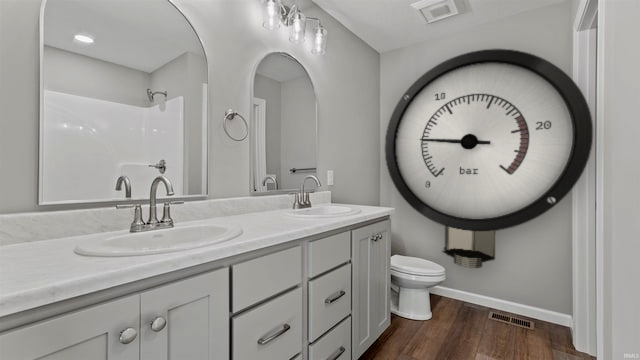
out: 5,bar
